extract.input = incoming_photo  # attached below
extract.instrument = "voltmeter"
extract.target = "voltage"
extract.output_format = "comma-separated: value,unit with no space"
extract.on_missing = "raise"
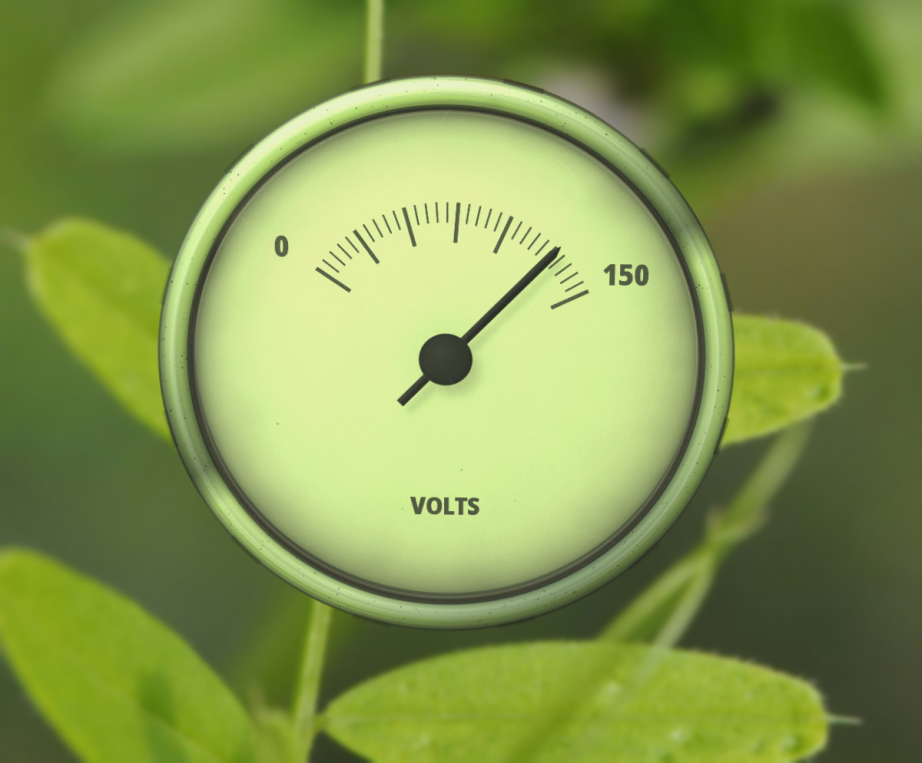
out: 125,V
